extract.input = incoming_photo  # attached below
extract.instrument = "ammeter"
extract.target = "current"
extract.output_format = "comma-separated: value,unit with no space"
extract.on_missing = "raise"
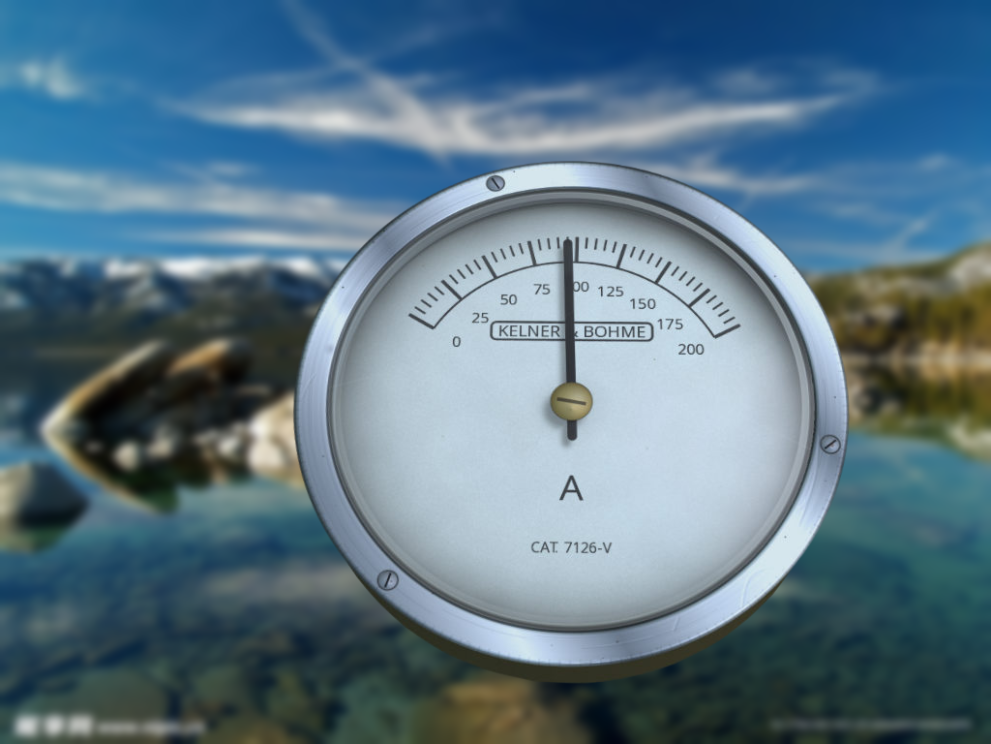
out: 95,A
